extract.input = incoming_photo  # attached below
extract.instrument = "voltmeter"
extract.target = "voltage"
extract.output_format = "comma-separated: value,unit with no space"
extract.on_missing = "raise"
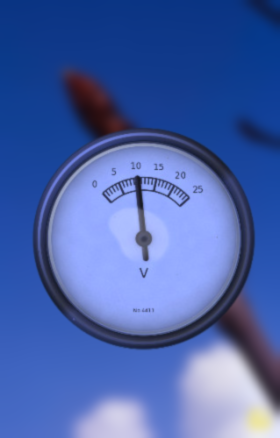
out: 10,V
